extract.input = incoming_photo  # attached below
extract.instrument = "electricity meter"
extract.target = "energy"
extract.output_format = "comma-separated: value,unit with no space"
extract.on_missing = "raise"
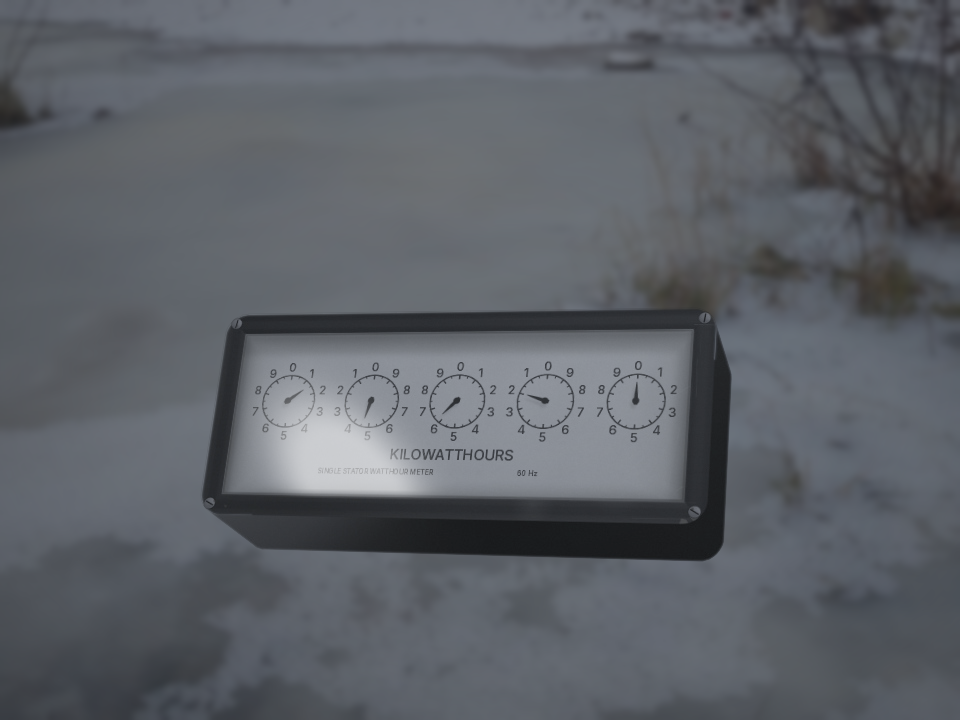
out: 14620,kWh
